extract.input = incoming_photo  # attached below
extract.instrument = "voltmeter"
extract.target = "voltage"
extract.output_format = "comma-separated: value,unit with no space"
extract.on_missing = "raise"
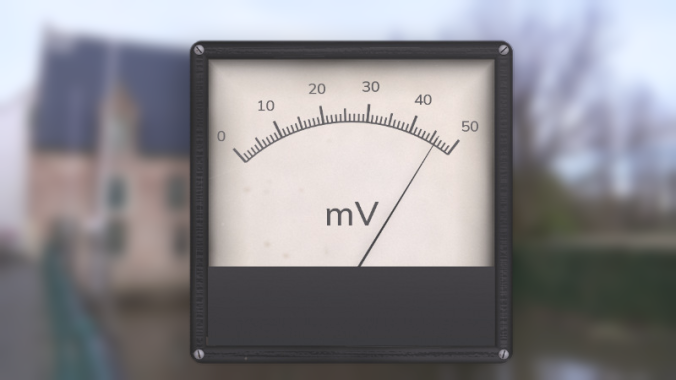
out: 46,mV
